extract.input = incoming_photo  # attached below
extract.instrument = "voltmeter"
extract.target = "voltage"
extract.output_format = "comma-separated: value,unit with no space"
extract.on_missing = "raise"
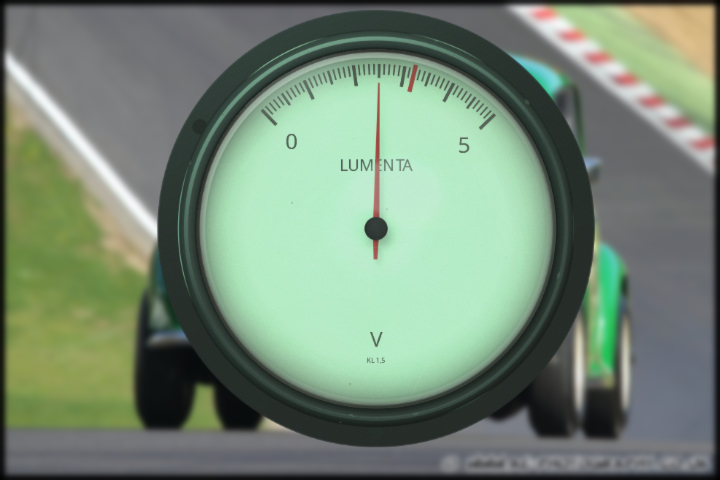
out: 2.5,V
